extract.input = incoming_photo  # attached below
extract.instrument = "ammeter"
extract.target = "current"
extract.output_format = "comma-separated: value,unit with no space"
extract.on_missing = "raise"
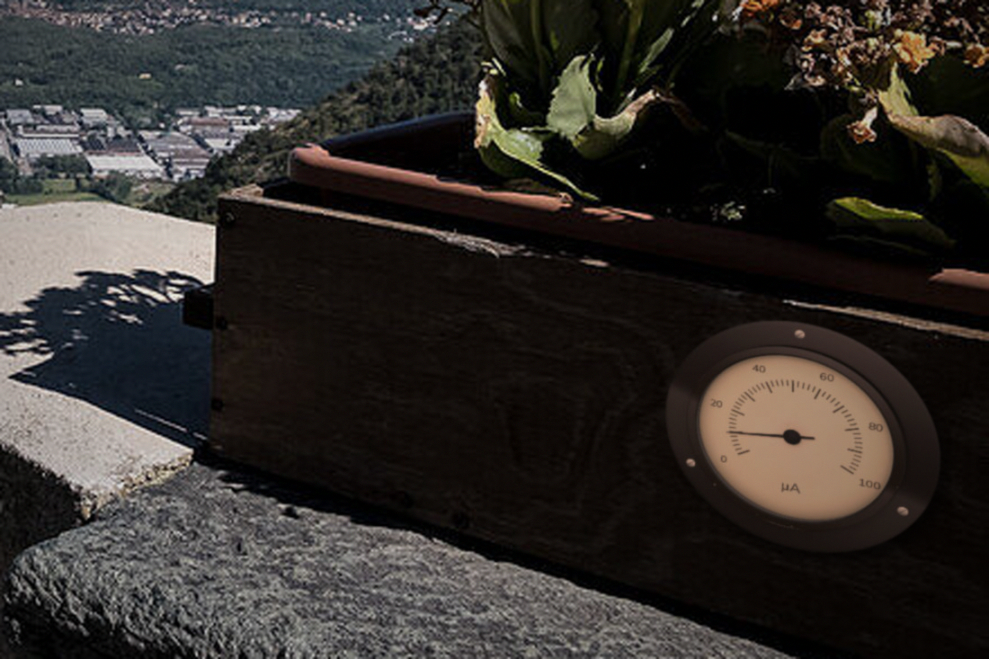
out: 10,µA
